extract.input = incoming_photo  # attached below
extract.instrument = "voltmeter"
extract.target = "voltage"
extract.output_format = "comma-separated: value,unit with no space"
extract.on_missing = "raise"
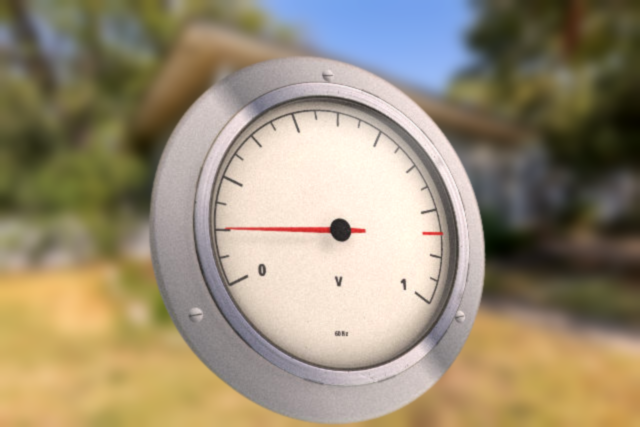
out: 0.1,V
